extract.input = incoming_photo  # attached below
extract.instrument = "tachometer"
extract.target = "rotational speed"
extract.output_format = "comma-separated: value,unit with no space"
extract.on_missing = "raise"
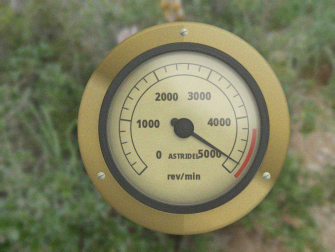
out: 4800,rpm
